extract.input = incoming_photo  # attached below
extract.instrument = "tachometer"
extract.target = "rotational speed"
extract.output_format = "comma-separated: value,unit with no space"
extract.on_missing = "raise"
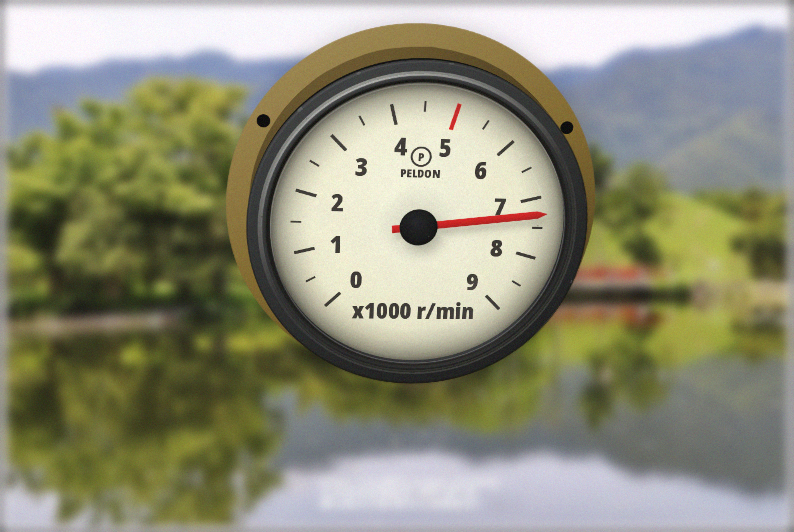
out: 7250,rpm
